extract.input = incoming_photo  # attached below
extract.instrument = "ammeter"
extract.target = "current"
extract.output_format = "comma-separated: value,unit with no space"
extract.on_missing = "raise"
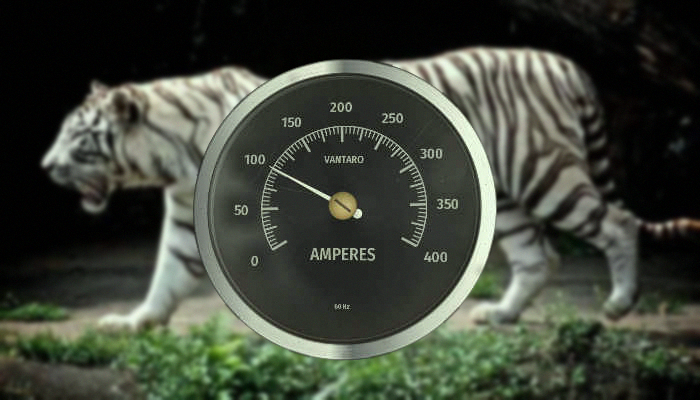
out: 100,A
